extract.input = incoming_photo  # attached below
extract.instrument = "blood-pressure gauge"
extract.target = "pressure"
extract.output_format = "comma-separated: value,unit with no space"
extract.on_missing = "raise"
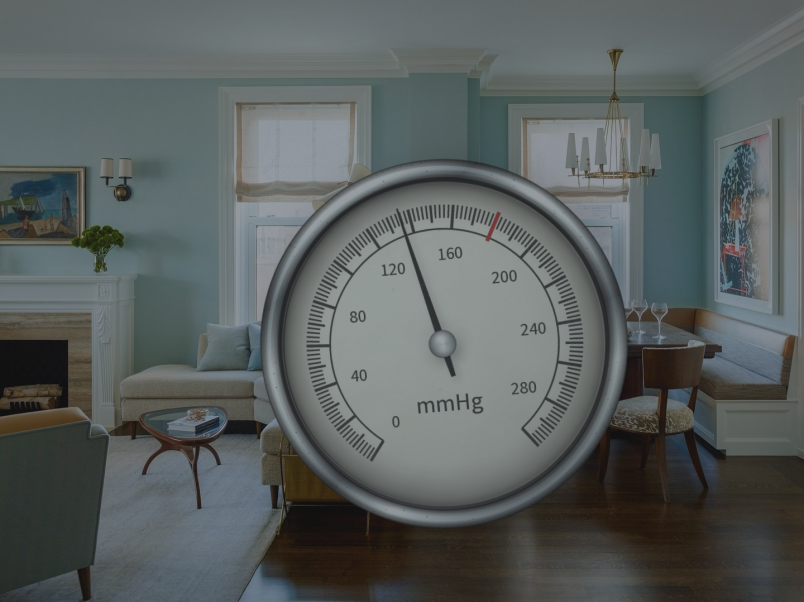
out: 136,mmHg
